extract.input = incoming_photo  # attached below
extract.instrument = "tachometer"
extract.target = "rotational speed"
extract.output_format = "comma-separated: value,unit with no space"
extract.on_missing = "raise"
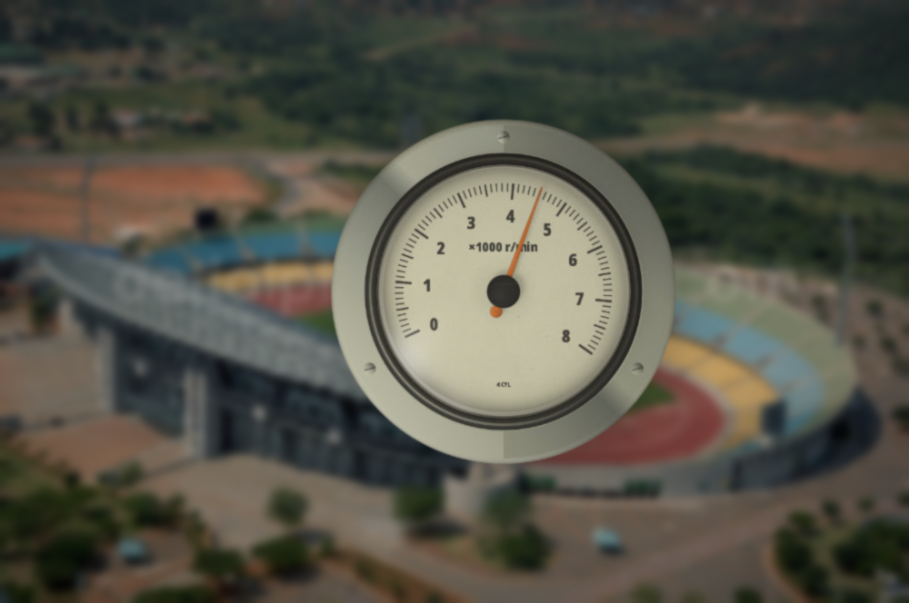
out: 4500,rpm
